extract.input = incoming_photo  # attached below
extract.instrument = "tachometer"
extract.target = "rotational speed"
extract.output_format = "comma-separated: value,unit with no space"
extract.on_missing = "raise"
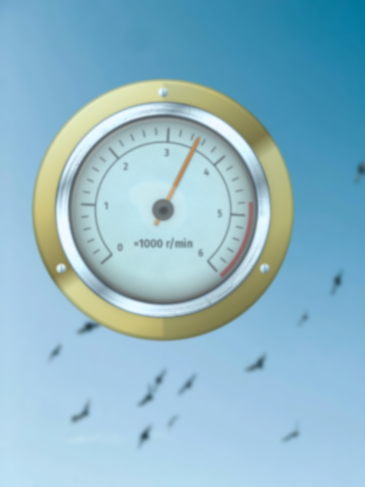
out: 3500,rpm
